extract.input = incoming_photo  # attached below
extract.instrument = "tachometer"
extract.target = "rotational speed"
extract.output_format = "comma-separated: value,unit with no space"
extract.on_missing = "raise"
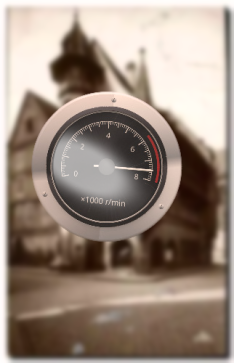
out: 7500,rpm
